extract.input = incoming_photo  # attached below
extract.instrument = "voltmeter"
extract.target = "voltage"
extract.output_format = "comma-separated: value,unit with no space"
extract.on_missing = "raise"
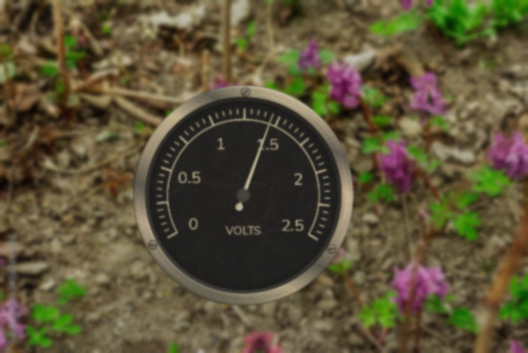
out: 1.45,V
